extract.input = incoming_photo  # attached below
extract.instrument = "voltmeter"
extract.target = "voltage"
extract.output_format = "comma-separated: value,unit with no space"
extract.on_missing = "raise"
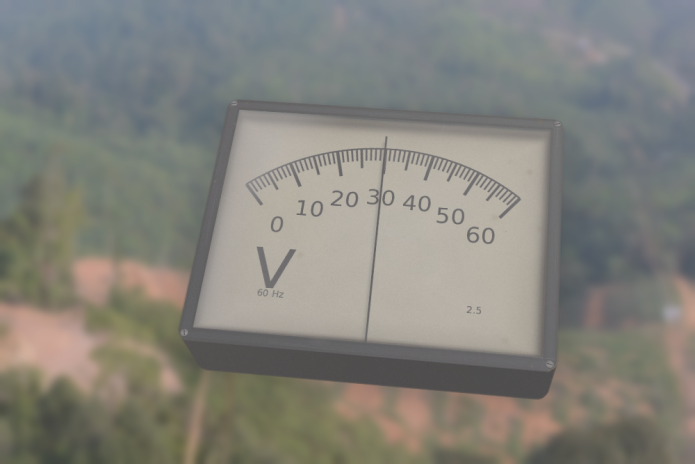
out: 30,V
